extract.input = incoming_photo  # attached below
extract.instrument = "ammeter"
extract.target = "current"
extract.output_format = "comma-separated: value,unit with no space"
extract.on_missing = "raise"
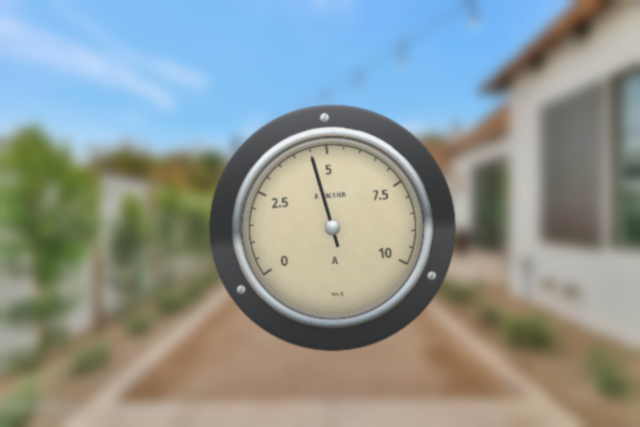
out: 4.5,A
